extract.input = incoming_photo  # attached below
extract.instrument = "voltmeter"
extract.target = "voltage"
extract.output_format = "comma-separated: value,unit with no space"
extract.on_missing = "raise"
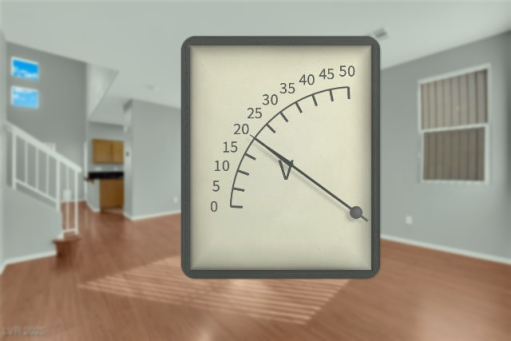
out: 20,V
